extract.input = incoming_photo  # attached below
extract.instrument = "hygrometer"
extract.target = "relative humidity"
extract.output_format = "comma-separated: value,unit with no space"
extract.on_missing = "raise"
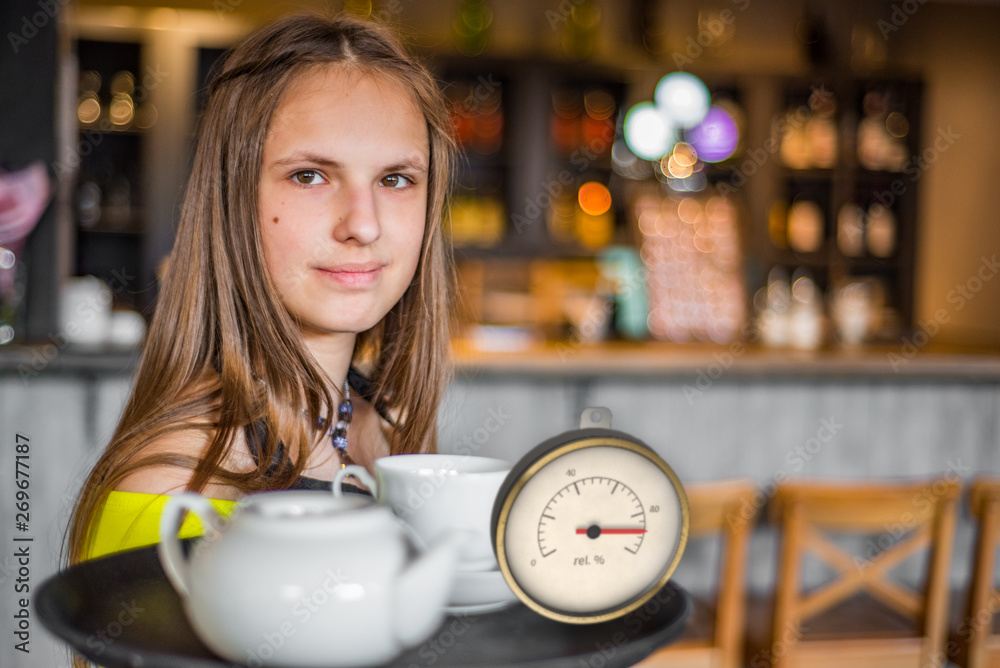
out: 88,%
